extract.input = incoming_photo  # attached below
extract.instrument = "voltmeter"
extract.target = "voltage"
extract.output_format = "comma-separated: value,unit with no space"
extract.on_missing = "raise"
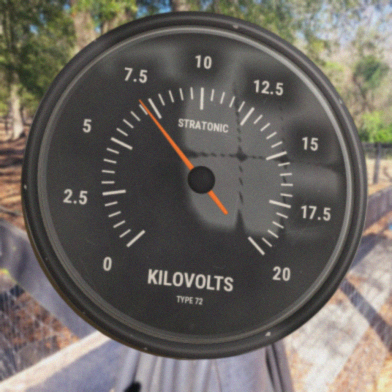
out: 7,kV
